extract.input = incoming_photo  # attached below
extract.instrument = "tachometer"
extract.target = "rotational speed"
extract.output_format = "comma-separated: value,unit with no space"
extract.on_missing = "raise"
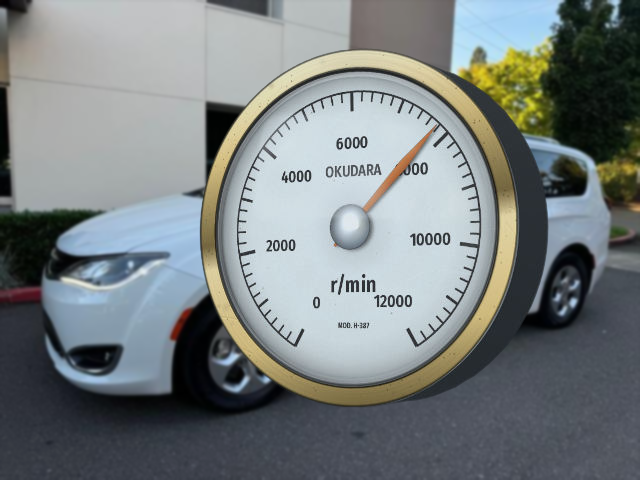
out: 7800,rpm
